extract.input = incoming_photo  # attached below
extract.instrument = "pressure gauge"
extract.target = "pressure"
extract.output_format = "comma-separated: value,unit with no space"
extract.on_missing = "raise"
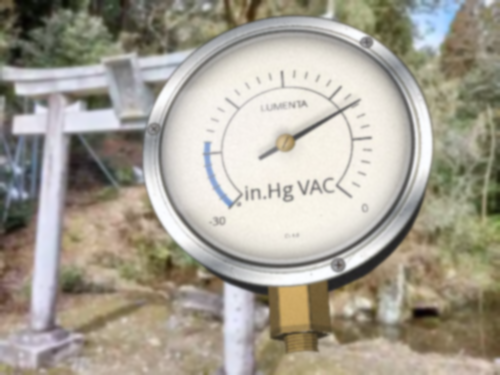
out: -8,inHg
